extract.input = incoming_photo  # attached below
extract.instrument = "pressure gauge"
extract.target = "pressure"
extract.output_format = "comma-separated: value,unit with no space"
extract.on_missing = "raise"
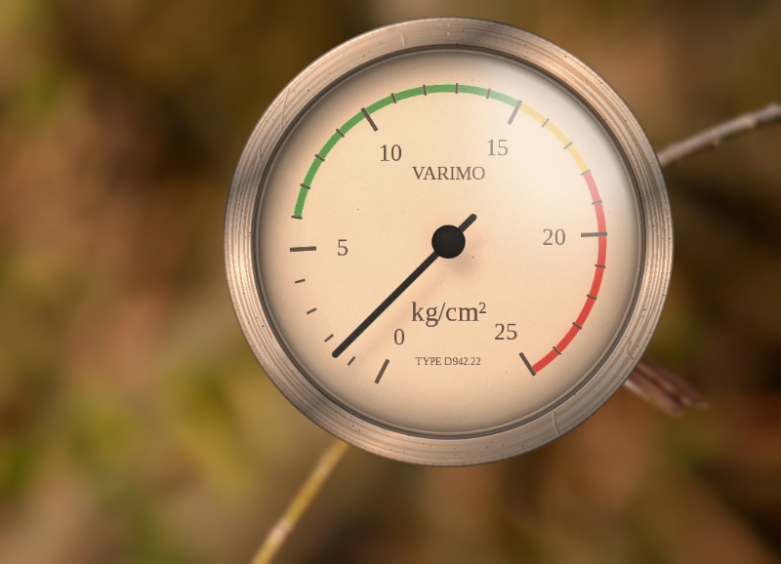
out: 1.5,kg/cm²
